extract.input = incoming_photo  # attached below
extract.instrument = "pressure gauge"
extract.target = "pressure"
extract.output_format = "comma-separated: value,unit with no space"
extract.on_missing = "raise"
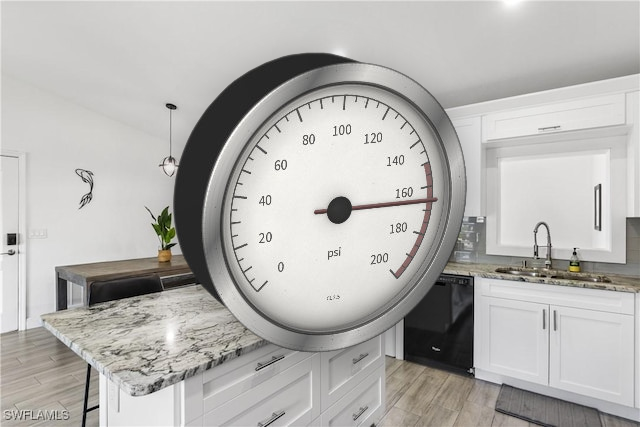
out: 165,psi
